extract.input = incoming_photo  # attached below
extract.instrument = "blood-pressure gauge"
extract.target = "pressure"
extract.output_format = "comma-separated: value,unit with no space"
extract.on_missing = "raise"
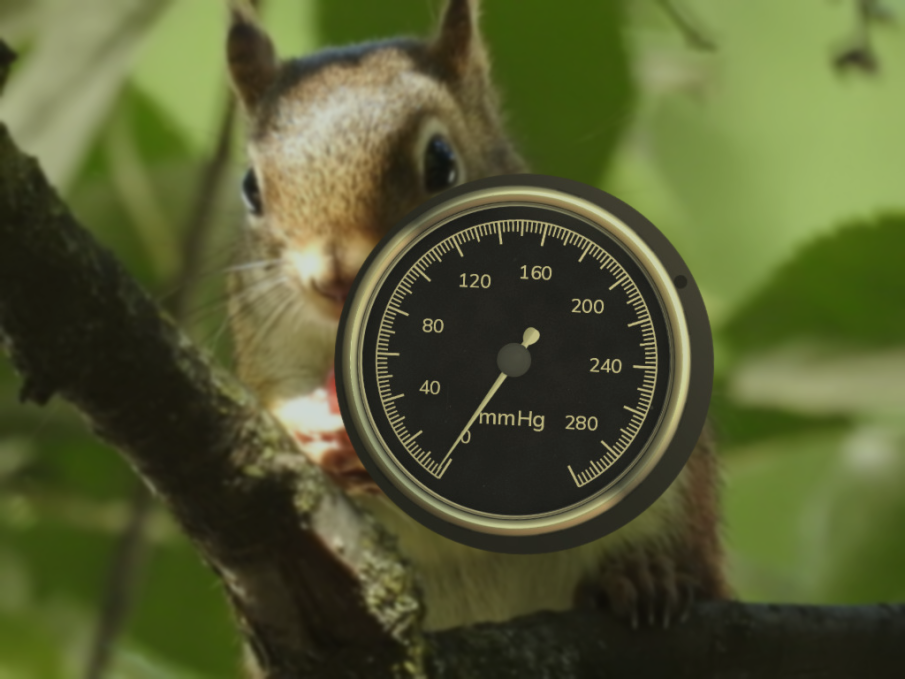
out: 2,mmHg
